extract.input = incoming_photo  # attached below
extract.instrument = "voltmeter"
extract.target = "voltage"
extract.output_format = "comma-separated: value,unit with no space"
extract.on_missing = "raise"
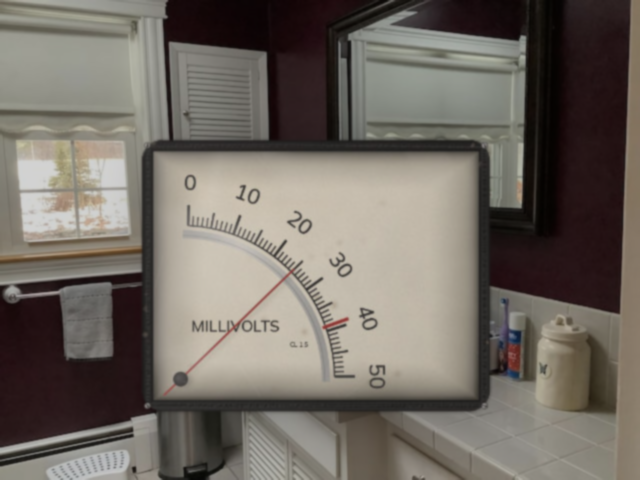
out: 25,mV
